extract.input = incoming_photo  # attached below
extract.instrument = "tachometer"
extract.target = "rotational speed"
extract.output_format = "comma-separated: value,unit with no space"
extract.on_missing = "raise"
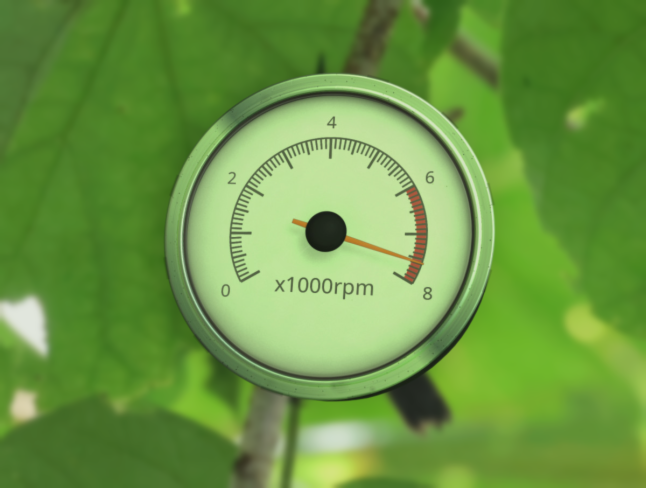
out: 7600,rpm
